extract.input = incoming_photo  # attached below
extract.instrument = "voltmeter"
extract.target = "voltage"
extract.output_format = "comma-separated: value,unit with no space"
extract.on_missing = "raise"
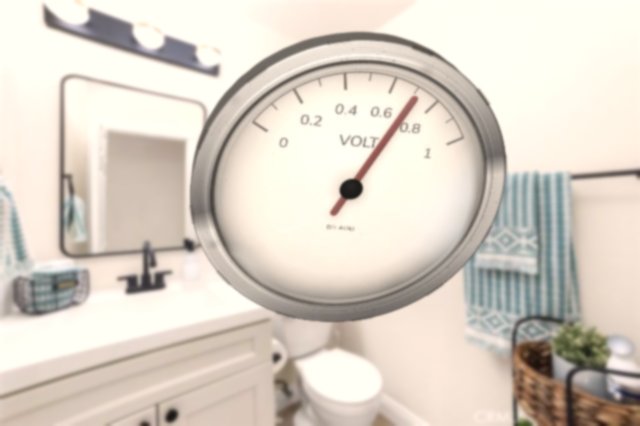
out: 0.7,V
